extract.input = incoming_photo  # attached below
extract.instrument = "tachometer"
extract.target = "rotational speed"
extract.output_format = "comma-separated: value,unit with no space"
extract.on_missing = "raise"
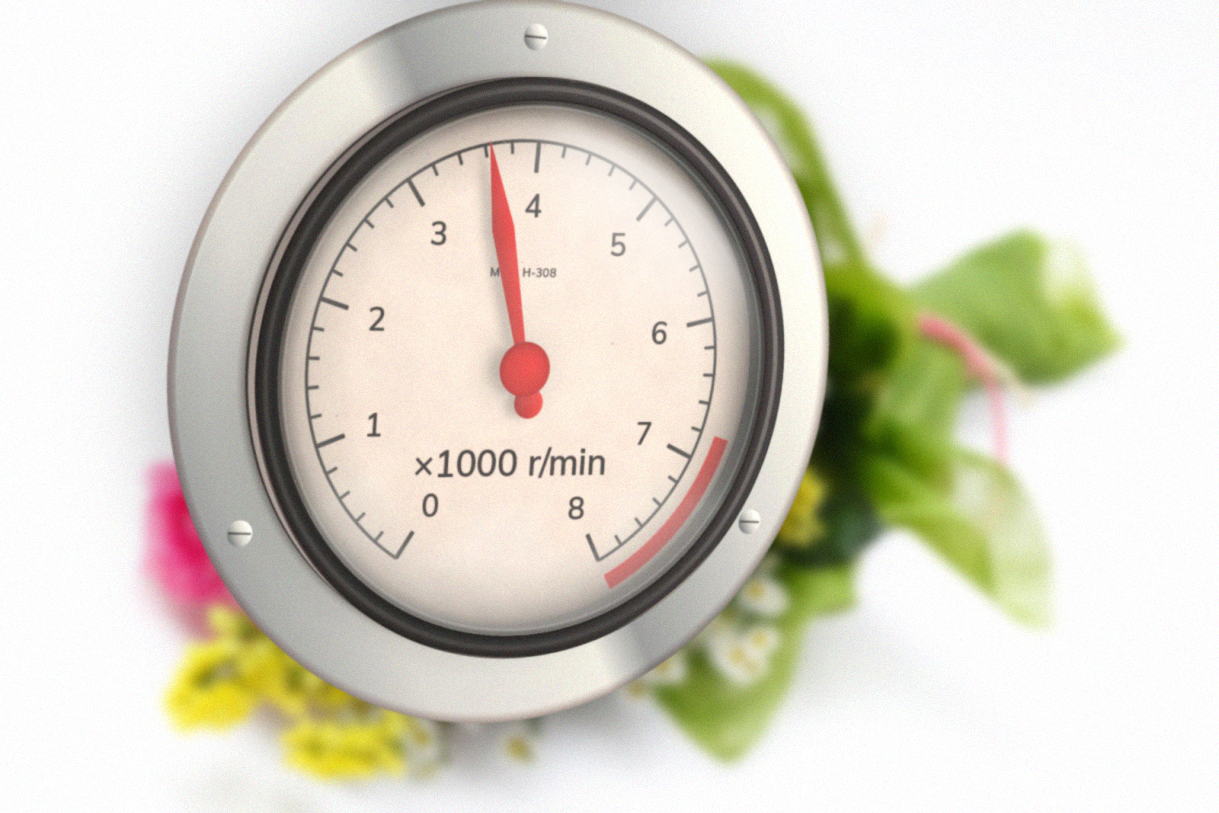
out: 3600,rpm
